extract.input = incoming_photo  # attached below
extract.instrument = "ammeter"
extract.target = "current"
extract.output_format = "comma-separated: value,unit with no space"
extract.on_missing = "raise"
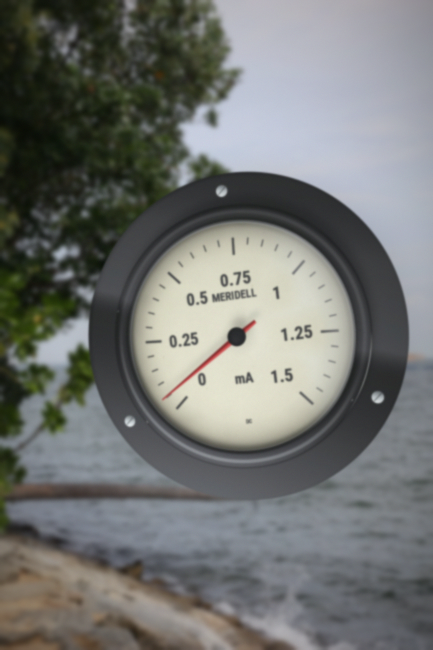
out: 0.05,mA
